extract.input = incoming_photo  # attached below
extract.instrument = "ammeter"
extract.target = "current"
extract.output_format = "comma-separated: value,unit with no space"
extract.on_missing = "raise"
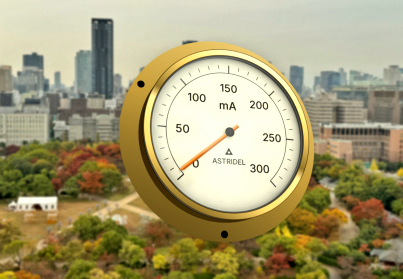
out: 5,mA
